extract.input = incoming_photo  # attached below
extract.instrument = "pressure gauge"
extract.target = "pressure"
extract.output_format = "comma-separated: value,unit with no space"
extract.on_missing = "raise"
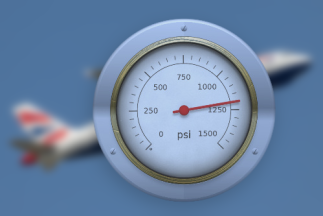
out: 1200,psi
